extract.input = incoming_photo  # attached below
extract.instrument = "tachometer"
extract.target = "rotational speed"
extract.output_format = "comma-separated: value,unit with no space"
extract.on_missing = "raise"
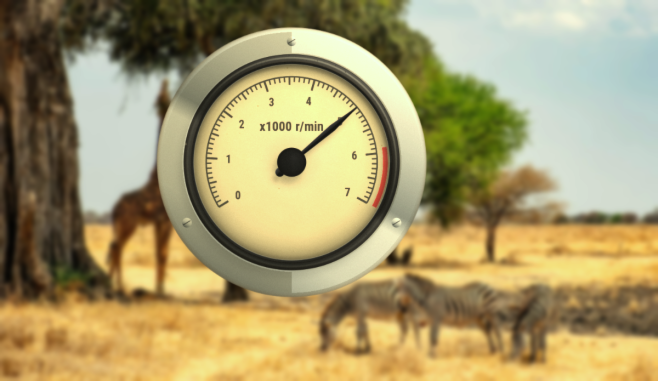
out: 5000,rpm
